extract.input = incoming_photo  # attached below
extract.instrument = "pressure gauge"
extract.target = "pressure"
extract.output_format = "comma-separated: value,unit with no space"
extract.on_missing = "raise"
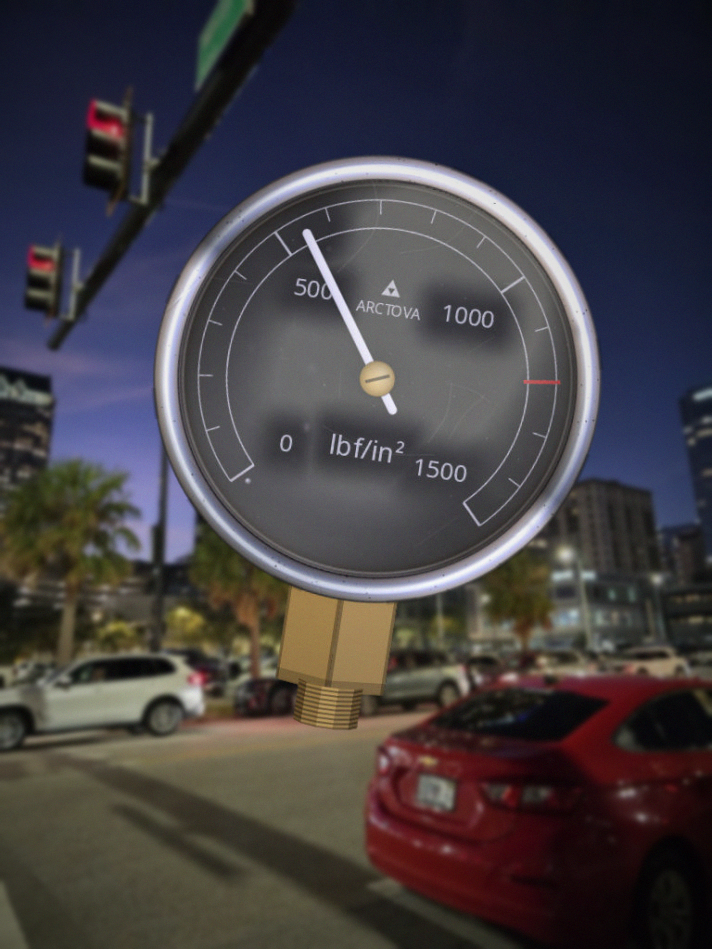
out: 550,psi
